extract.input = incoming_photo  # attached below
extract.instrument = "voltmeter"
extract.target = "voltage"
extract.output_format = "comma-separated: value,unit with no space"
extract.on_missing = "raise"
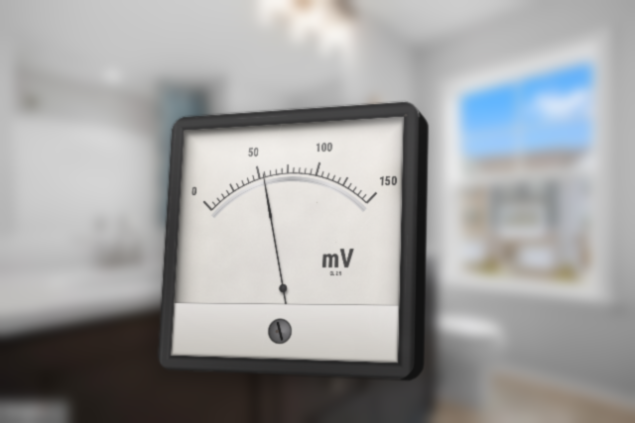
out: 55,mV
